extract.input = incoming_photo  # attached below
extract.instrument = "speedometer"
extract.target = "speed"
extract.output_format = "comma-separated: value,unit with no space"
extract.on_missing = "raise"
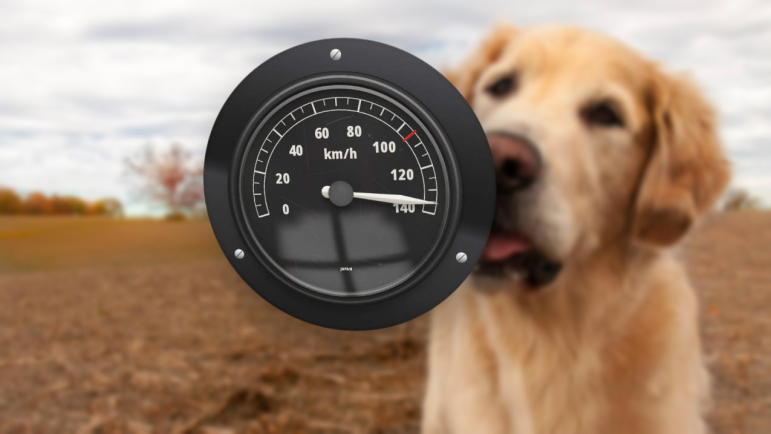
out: 135,km/h
